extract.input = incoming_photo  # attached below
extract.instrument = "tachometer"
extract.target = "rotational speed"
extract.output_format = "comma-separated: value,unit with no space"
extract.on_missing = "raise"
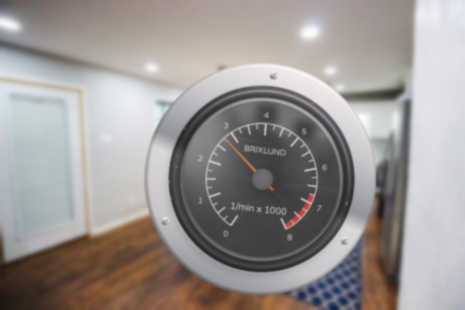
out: 2750,rpm
